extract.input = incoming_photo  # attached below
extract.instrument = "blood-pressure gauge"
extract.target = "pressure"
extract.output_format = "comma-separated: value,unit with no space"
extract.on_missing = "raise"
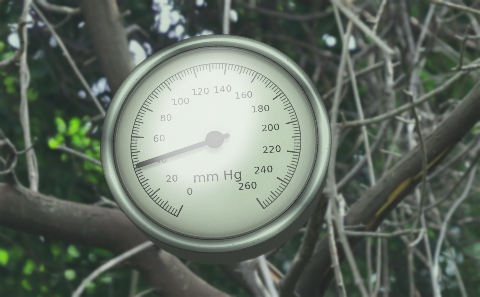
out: 40,mmHg
